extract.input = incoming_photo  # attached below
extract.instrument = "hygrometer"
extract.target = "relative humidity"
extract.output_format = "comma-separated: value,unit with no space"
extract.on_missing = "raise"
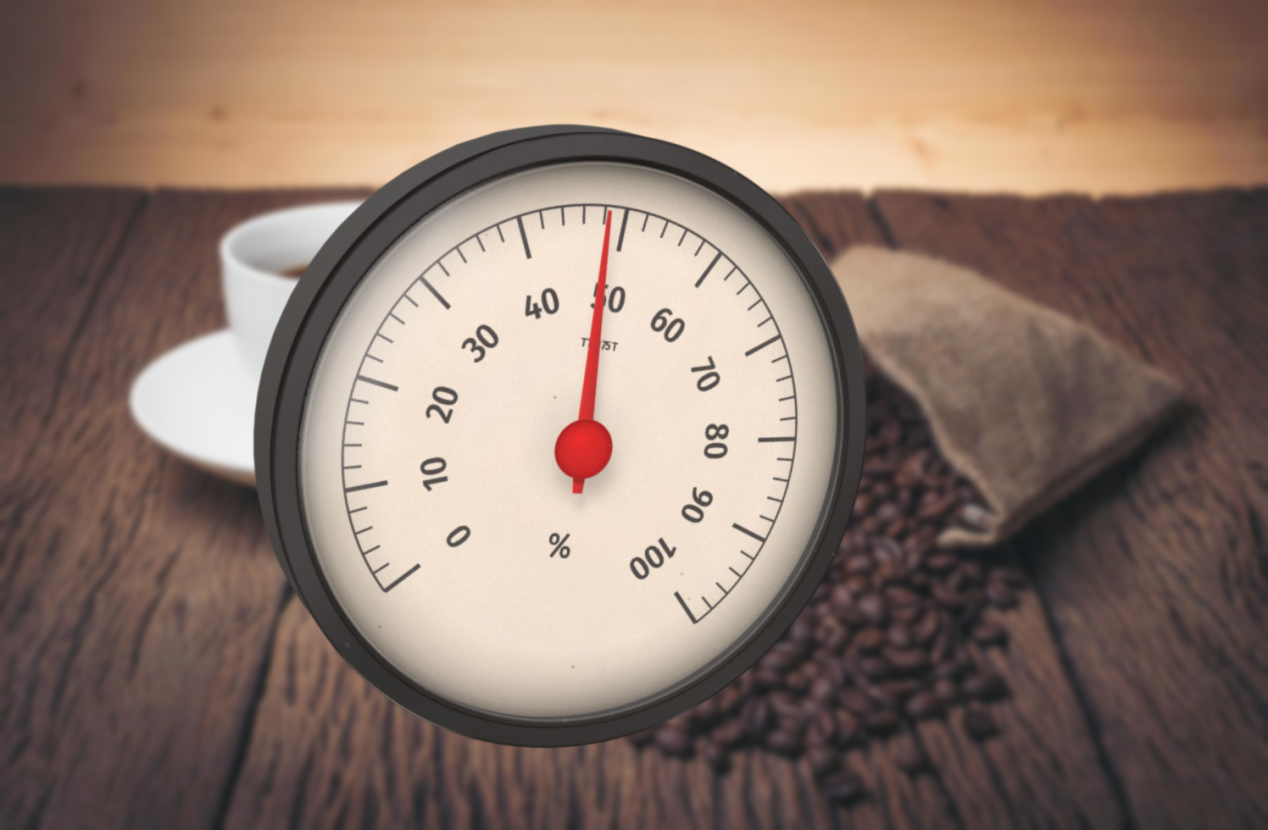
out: 48,%
